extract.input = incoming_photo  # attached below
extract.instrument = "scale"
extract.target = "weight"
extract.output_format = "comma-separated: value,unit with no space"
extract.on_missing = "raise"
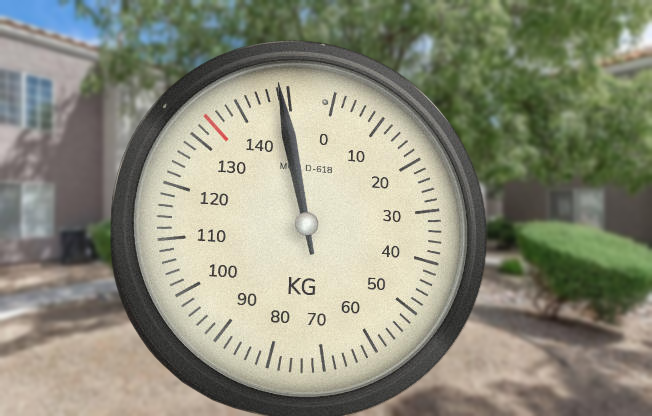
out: 148,kg
